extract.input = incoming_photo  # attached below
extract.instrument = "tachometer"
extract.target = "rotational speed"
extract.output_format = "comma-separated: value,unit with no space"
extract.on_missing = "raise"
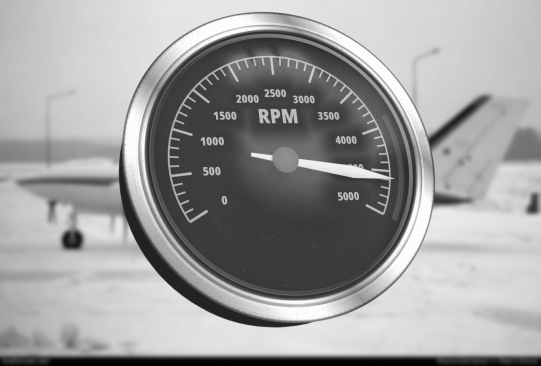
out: 4600,rpm
